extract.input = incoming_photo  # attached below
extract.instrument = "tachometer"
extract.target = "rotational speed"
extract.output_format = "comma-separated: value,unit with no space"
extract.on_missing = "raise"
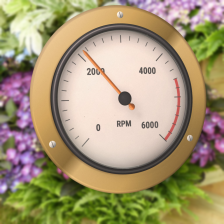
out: 2100,rpm
